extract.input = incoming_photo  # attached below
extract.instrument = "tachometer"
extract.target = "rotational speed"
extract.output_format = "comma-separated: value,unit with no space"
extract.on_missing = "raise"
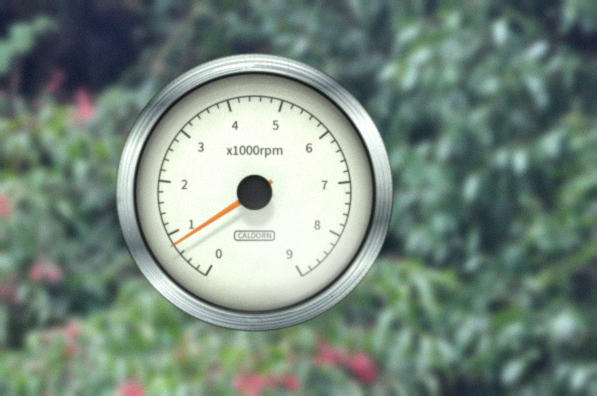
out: 800,rpm
